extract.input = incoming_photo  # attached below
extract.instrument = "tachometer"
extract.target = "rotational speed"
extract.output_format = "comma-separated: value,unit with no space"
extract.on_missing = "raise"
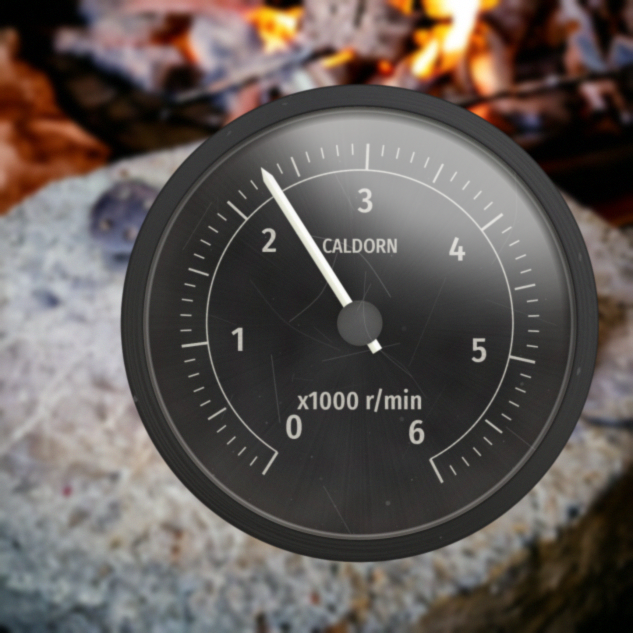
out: 2300,rpm
